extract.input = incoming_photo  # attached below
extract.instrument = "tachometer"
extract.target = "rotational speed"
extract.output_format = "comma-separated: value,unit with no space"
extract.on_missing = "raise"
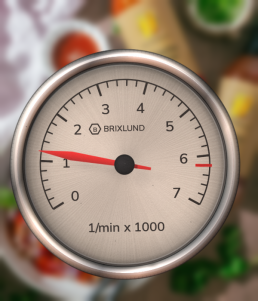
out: 1200,rpm
